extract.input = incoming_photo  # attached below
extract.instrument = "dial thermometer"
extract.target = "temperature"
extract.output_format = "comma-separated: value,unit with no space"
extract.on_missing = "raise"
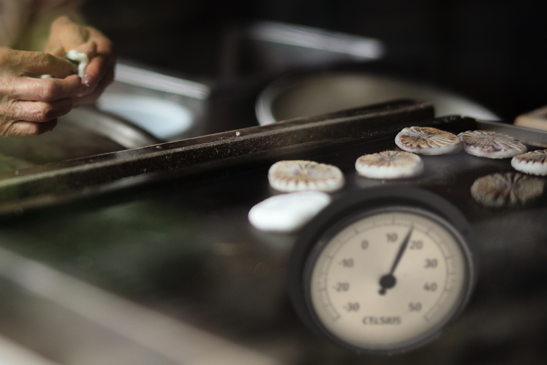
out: 15,°C
